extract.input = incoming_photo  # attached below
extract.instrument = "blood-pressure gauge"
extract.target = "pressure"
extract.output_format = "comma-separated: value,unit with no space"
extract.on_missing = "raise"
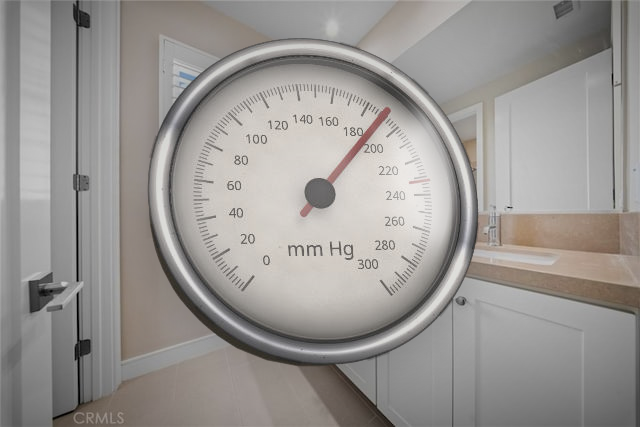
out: 190,mmHg
